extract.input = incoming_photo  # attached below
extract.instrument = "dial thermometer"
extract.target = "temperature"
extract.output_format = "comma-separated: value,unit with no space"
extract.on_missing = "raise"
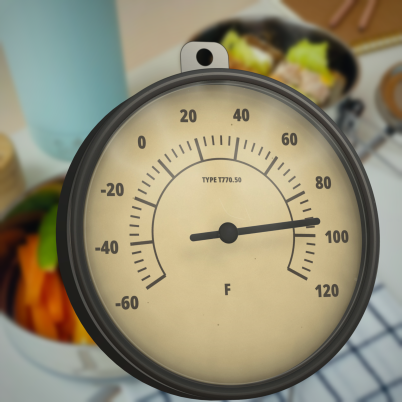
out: 94,°F
